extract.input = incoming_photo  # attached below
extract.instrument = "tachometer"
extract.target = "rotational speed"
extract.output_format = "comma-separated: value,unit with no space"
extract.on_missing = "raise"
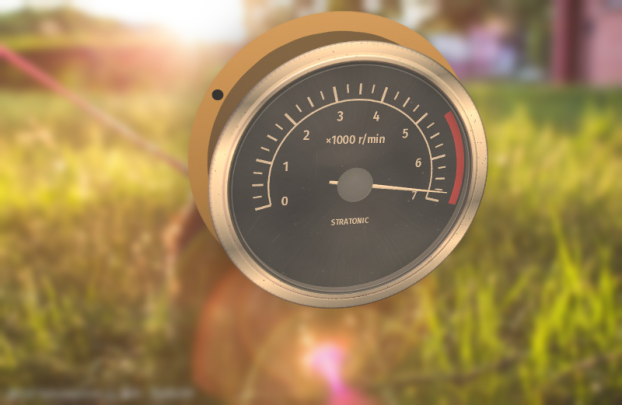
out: 6750,rpm
